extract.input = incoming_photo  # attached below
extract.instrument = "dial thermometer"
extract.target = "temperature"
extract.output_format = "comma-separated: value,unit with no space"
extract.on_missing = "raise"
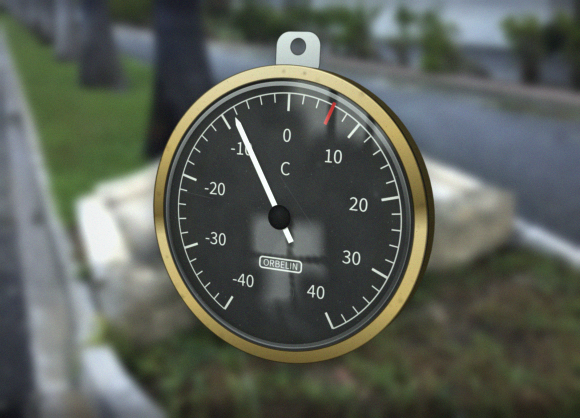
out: -8,°C
